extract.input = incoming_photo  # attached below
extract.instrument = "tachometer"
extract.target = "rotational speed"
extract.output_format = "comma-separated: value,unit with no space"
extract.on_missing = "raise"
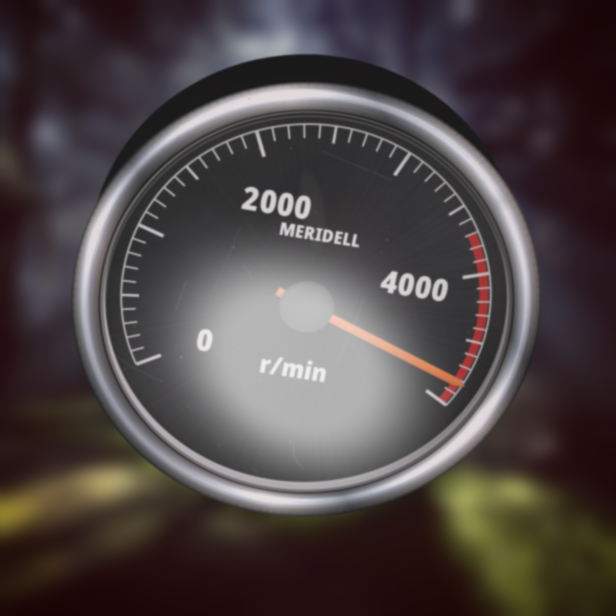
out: 4800,rpm
